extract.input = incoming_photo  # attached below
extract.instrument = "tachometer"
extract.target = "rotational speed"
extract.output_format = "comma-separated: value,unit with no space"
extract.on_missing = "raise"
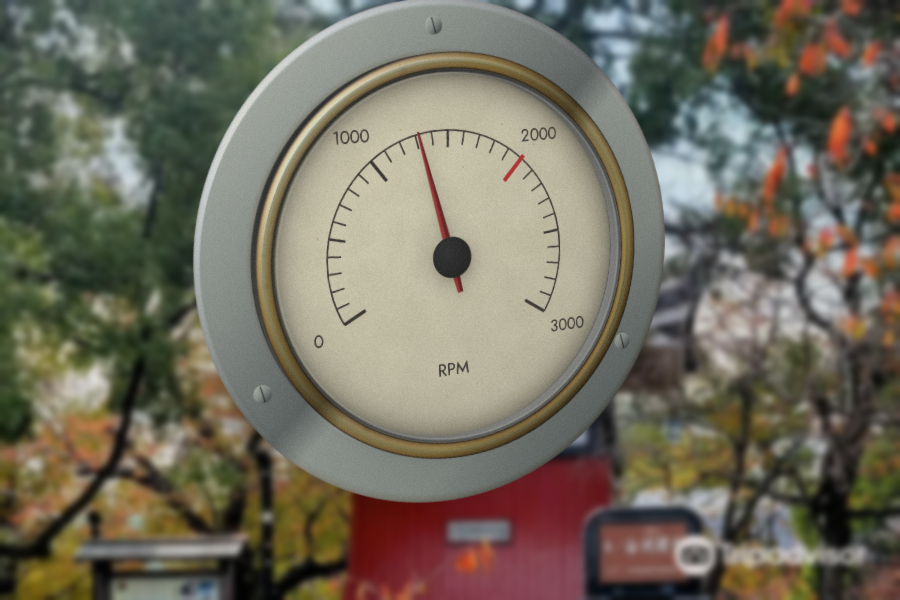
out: 1300,rpm
